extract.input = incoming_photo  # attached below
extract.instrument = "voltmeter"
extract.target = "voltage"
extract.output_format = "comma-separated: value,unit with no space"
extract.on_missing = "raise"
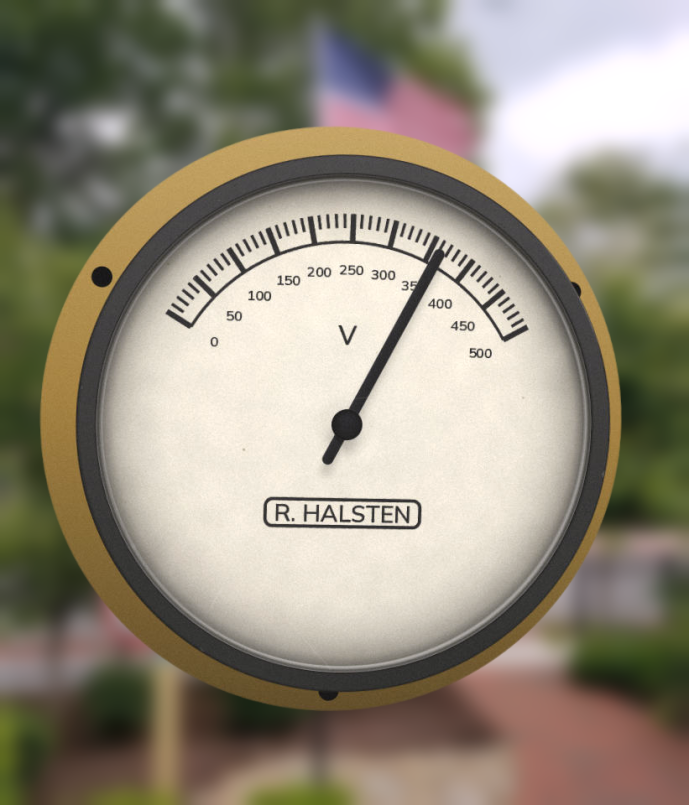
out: 360,V
